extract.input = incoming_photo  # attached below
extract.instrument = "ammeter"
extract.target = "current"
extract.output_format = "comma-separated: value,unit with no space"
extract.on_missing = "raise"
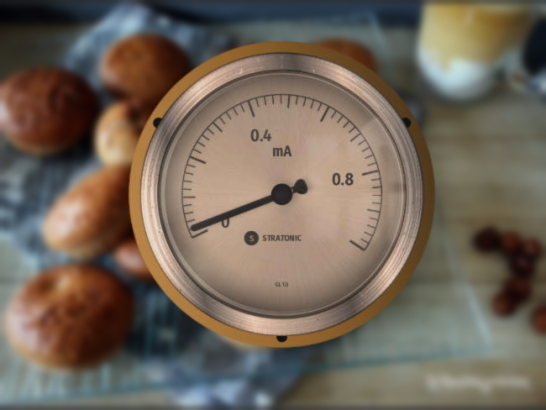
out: 0.02,mA
